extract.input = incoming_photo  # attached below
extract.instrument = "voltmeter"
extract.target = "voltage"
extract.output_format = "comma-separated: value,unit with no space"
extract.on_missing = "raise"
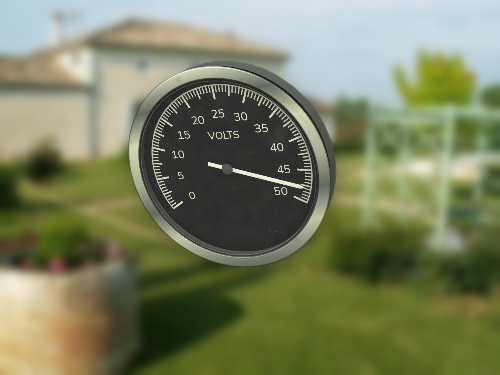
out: 47.5,V
